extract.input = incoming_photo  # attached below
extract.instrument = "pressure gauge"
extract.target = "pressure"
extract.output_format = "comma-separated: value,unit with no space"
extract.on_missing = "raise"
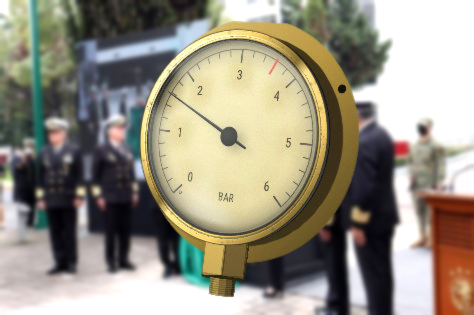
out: 1.6,bar
